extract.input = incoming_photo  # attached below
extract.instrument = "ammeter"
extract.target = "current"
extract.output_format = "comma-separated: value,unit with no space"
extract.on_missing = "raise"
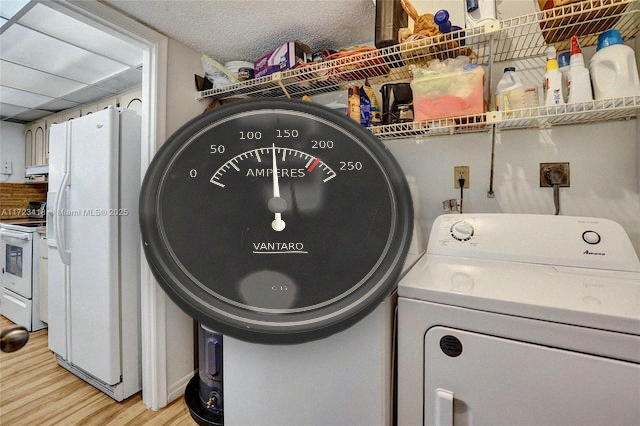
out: 130,A
